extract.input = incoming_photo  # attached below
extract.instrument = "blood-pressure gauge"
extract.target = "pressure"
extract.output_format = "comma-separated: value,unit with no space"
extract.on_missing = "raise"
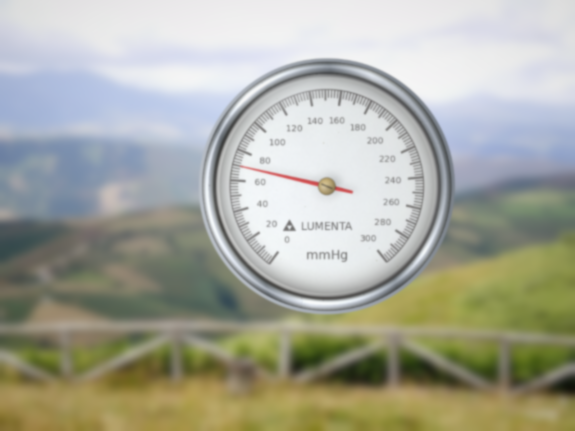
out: 70,mmHg
